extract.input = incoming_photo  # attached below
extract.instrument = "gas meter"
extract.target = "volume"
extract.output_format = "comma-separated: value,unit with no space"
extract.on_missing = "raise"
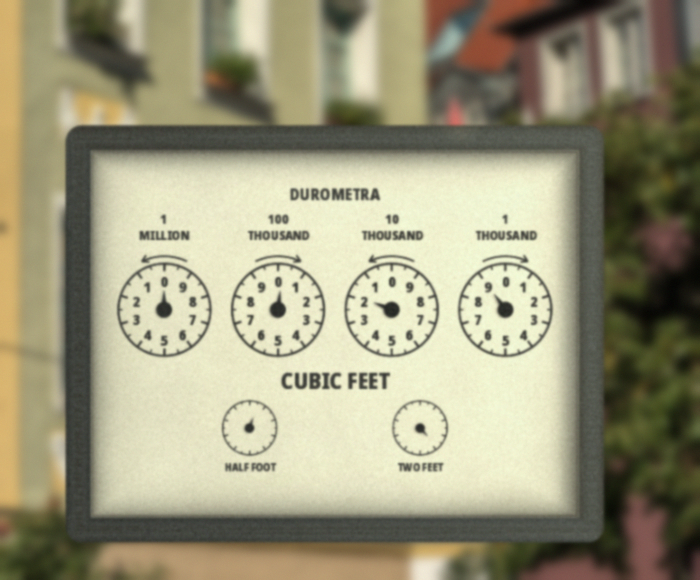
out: 1900,ft³
